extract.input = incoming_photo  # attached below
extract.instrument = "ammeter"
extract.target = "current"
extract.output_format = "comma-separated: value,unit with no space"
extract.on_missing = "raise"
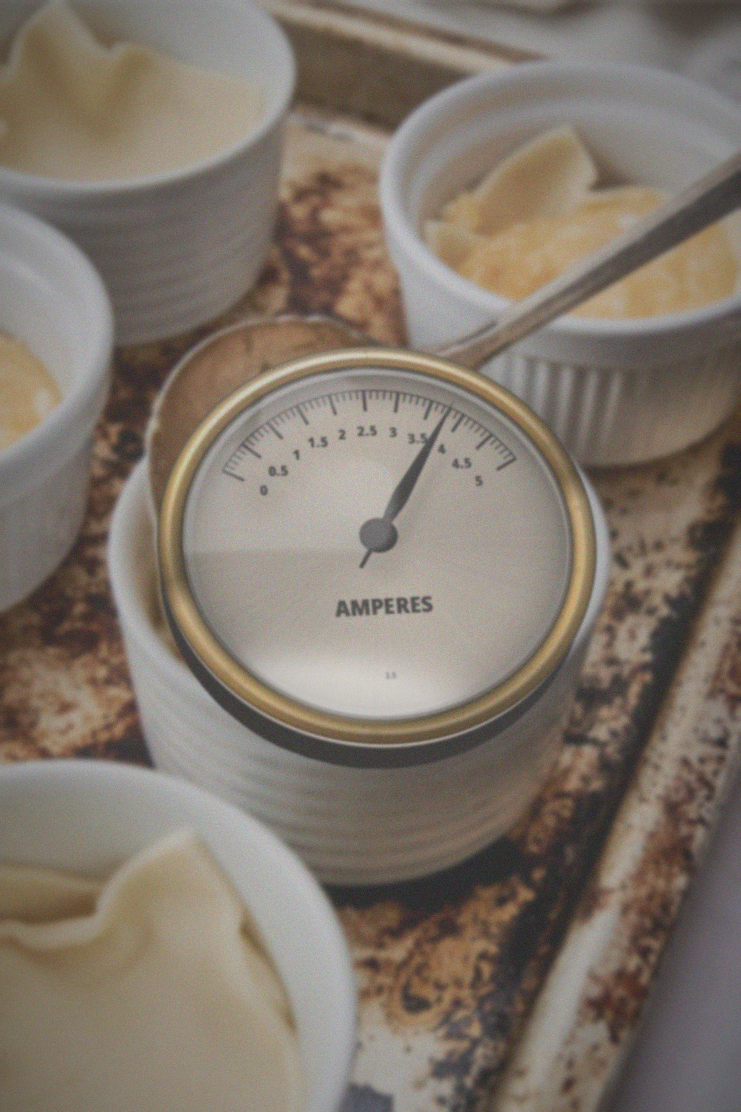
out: 3.8,A
